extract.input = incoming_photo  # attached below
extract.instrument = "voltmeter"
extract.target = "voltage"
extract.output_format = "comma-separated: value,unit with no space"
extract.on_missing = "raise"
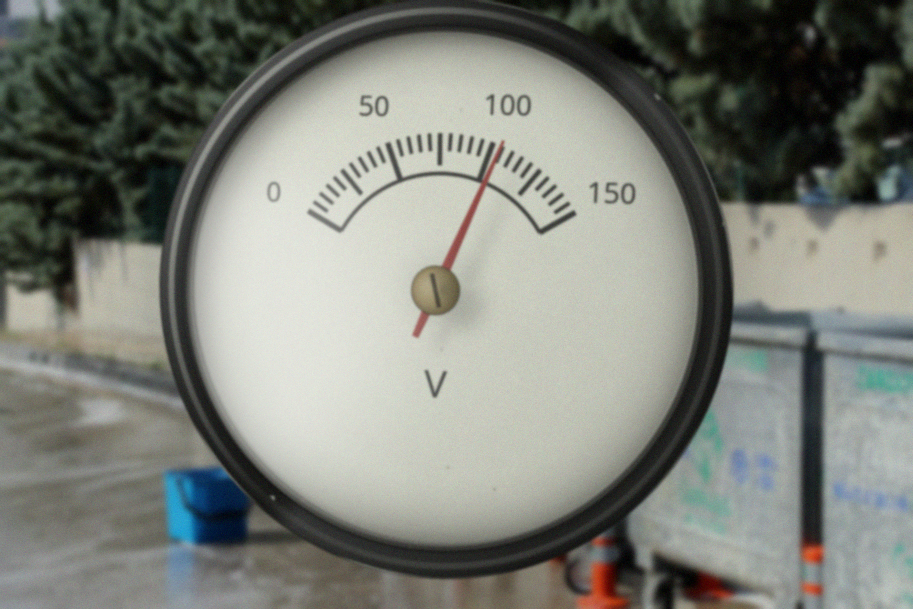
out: 105,V
